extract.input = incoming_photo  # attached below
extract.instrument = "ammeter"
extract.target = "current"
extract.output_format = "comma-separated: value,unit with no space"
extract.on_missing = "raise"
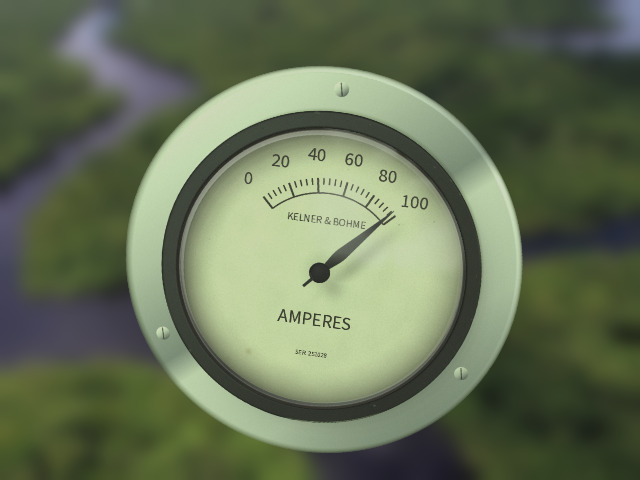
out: 96,A
